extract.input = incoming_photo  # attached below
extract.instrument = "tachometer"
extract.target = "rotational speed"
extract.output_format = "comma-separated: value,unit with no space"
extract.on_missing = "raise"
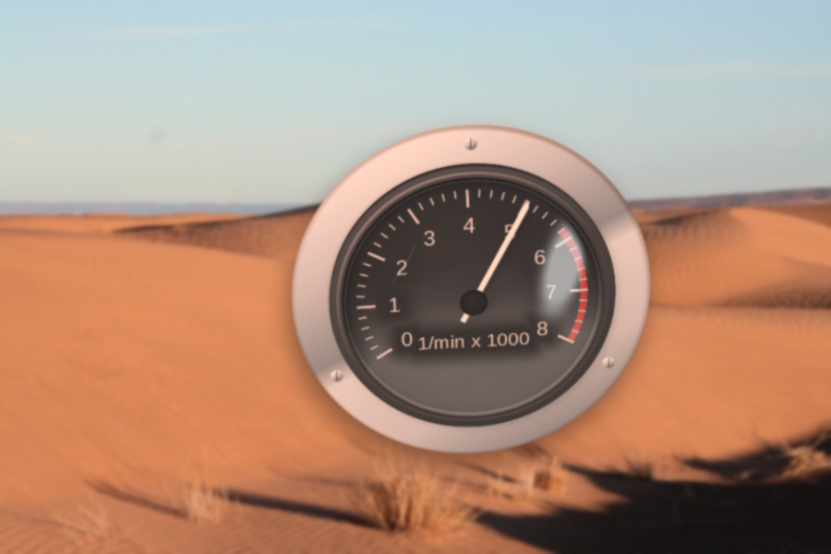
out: 5000,rpm
